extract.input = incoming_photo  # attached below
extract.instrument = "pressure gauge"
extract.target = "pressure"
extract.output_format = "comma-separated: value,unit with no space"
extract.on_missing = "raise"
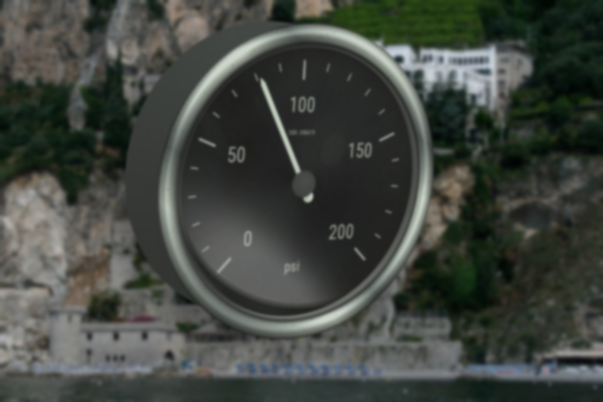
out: 80,psi
